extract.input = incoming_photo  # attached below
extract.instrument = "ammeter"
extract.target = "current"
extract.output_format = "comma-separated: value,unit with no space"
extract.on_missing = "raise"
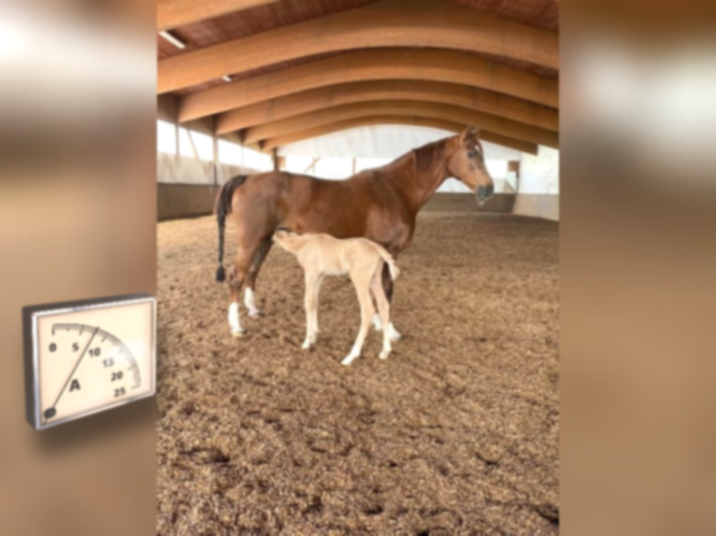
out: 7.5,A
